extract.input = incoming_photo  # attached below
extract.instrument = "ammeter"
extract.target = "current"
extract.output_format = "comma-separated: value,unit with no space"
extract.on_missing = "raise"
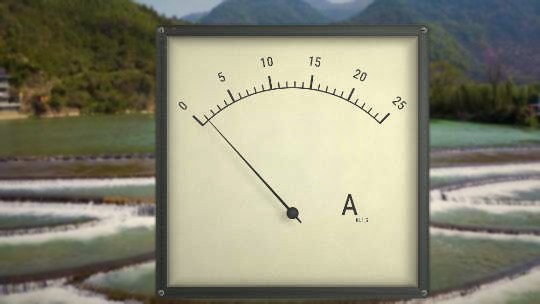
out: 1,A
